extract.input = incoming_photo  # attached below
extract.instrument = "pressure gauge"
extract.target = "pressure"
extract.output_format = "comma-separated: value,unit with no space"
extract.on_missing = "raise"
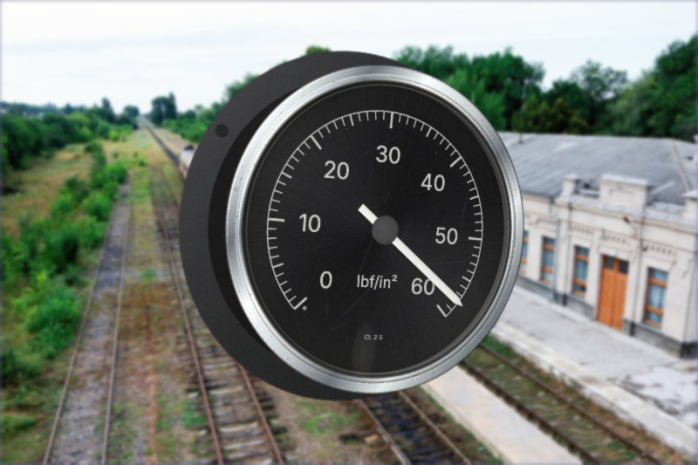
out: 58,psi
